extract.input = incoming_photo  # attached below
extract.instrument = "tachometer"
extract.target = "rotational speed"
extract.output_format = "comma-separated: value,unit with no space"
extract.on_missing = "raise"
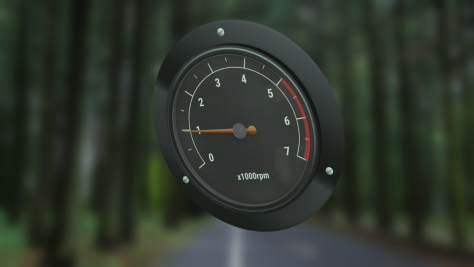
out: 1000,rpm
